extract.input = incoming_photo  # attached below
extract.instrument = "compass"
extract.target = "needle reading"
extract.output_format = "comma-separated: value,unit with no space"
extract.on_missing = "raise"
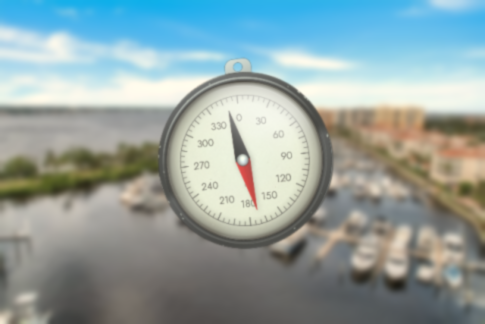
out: 170,°
